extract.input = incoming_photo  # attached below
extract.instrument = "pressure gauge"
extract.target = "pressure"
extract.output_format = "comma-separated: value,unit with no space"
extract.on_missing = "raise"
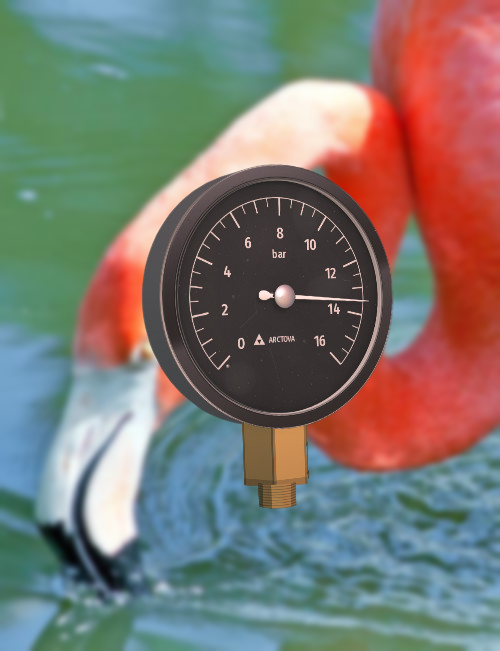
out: 13.5,bar
